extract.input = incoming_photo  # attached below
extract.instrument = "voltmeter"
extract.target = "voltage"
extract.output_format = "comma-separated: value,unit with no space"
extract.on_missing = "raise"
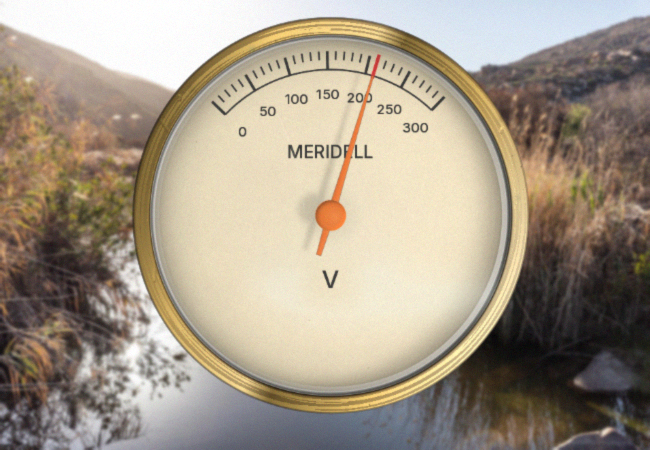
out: 210,V
